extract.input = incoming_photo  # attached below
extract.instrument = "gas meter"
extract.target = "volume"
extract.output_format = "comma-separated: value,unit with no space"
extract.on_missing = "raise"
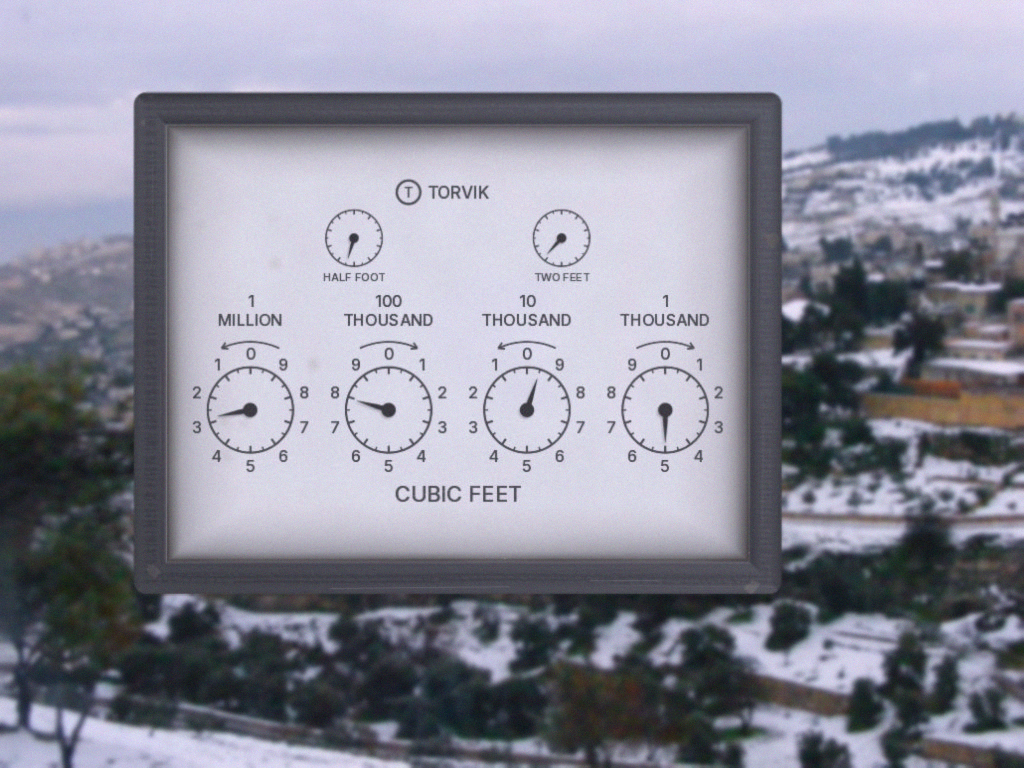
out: 279500,ft³
